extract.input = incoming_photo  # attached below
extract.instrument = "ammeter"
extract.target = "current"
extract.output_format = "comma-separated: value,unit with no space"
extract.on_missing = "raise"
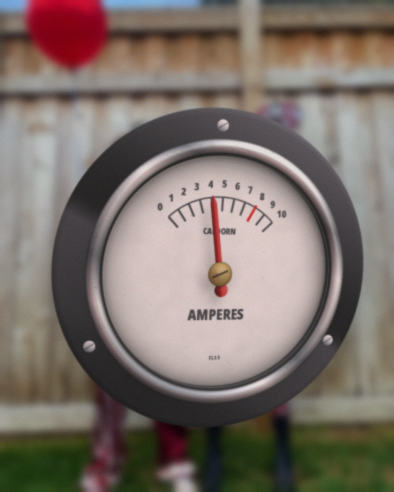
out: 4,A
